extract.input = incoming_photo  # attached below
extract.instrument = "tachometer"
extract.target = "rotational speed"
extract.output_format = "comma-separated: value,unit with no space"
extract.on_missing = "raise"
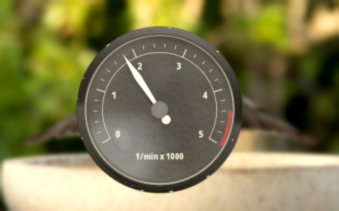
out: 1800,rpm
